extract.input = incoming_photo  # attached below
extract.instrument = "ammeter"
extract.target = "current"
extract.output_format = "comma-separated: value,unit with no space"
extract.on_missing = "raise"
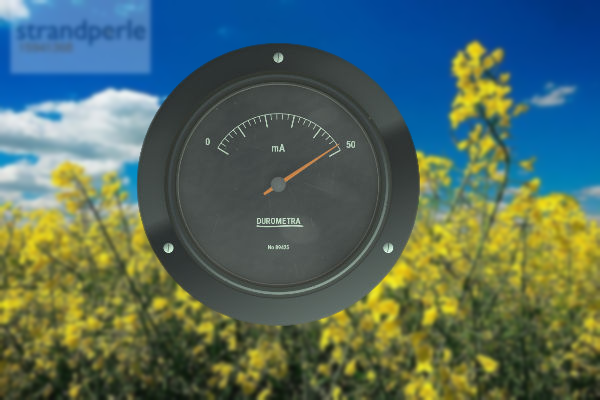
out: 48,mA
